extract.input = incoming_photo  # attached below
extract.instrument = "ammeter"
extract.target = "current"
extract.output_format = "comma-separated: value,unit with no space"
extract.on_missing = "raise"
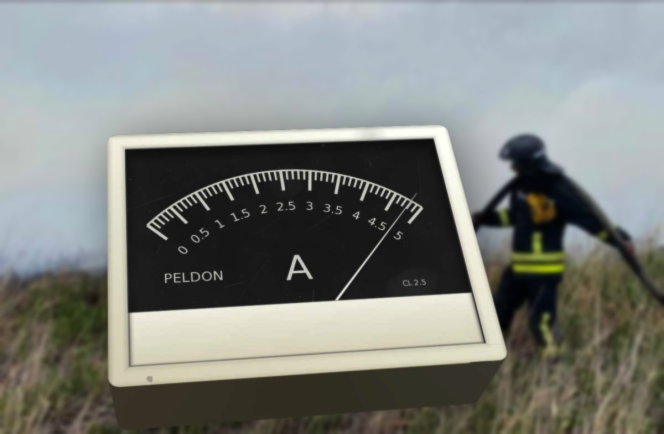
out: 4.8,A
